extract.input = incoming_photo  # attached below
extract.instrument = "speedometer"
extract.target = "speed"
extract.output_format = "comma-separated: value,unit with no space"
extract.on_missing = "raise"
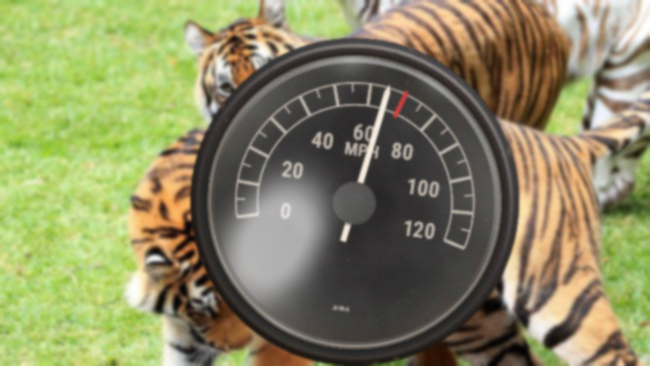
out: 65,mph
